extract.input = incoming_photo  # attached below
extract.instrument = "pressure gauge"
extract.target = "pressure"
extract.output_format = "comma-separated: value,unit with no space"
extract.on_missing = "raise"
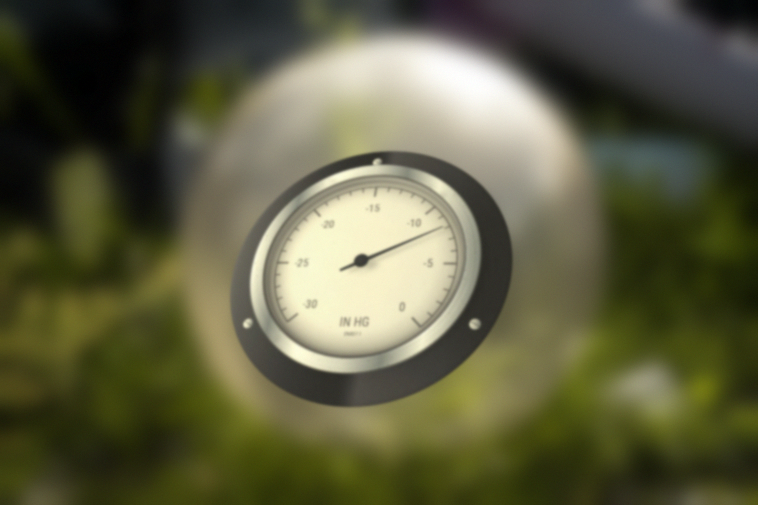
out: -8,inHg
